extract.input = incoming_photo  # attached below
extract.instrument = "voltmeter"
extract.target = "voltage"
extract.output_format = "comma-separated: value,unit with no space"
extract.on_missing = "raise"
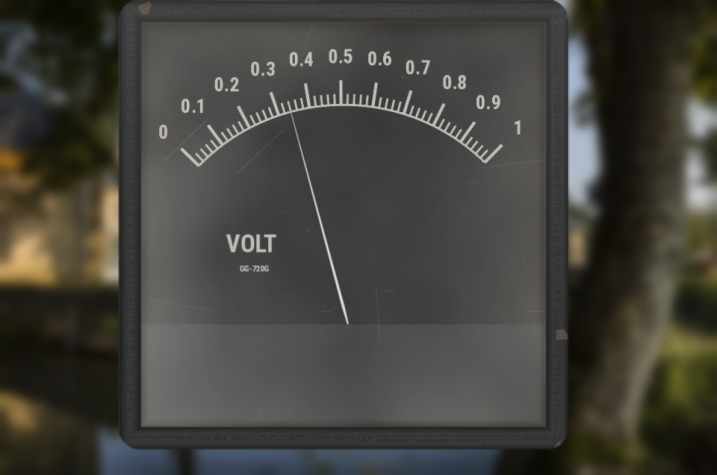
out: 0.34,V
